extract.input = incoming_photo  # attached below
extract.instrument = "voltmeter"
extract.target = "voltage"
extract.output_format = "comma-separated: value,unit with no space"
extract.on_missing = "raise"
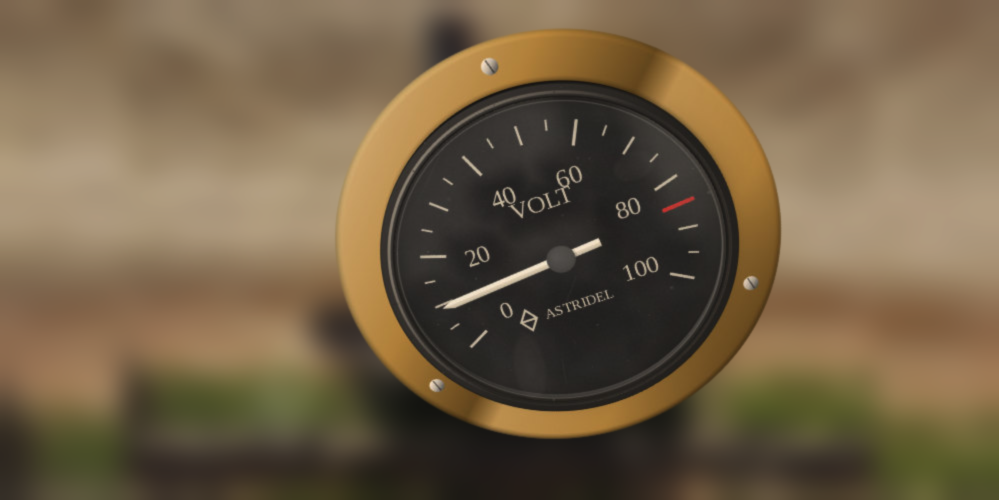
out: 10,V
